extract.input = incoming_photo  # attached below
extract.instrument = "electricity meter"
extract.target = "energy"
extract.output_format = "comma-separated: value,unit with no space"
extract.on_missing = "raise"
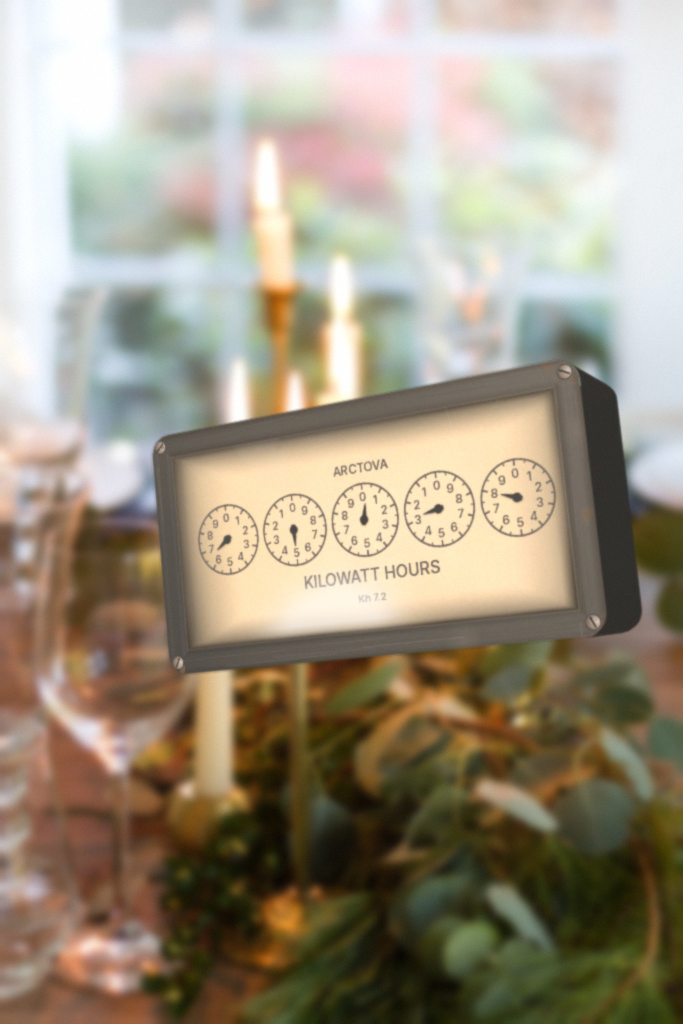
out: 65028,kWh
